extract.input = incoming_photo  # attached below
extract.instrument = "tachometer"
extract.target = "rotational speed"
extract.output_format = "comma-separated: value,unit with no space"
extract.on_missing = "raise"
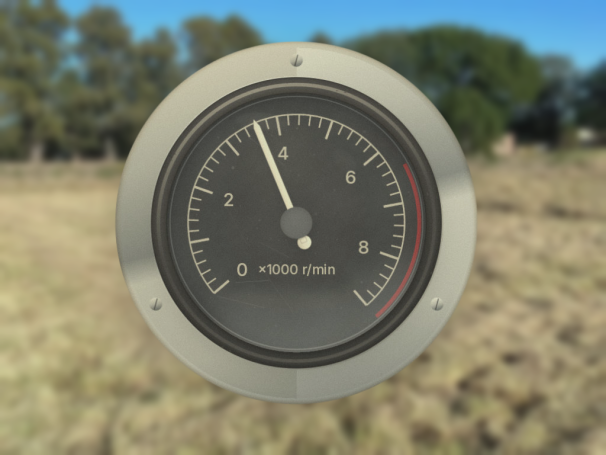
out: 3600,rpm
